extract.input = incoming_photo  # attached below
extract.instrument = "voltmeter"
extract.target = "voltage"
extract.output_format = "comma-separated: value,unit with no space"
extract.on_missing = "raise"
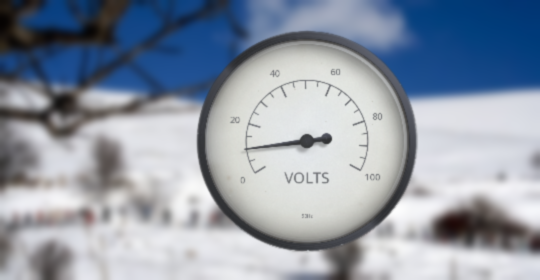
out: 10,V
